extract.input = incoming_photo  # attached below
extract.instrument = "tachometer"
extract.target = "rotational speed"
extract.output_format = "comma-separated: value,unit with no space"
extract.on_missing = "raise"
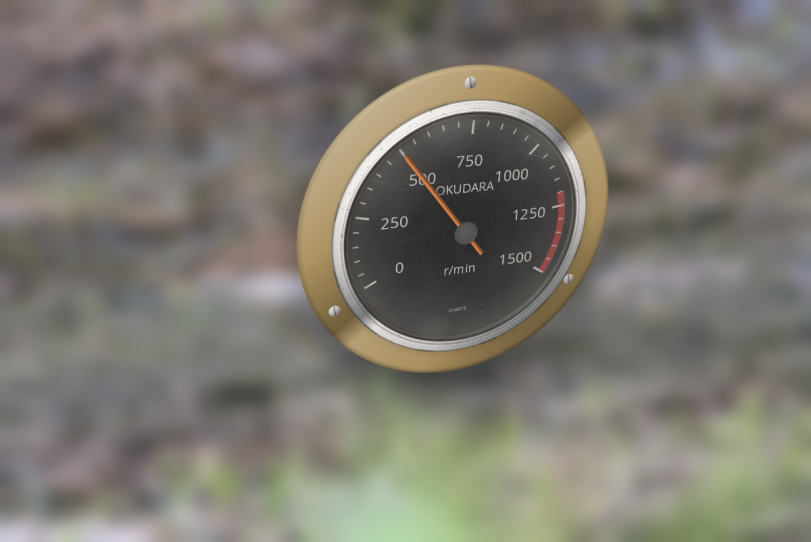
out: 500,rpm
